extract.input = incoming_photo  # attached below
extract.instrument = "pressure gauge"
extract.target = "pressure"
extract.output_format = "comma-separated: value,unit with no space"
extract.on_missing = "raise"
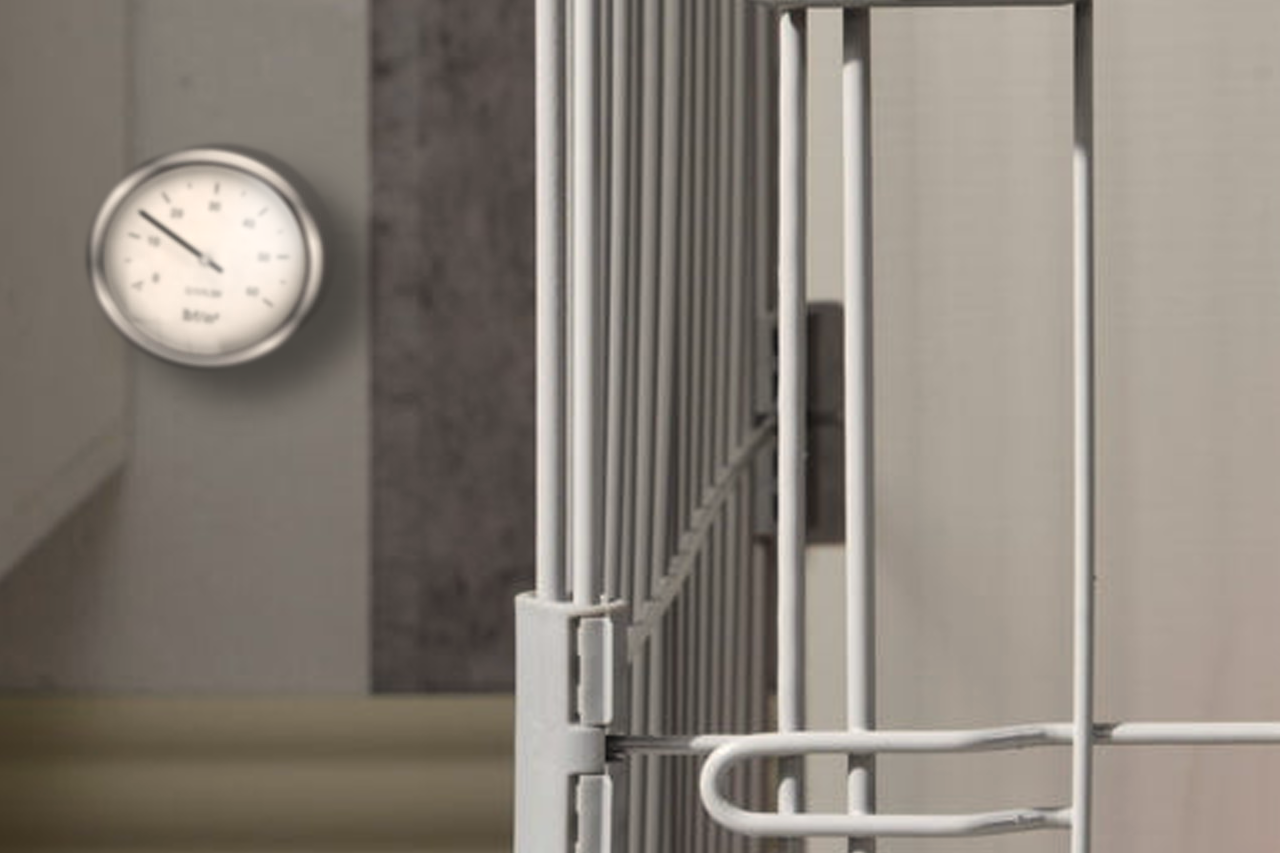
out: 15,psi
